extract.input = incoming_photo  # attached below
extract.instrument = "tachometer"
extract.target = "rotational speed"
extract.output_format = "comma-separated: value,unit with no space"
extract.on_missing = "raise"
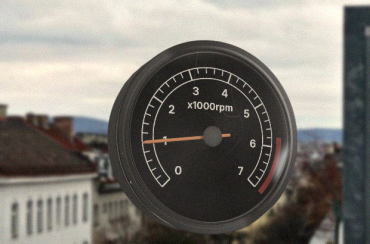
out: 1000,rpm
